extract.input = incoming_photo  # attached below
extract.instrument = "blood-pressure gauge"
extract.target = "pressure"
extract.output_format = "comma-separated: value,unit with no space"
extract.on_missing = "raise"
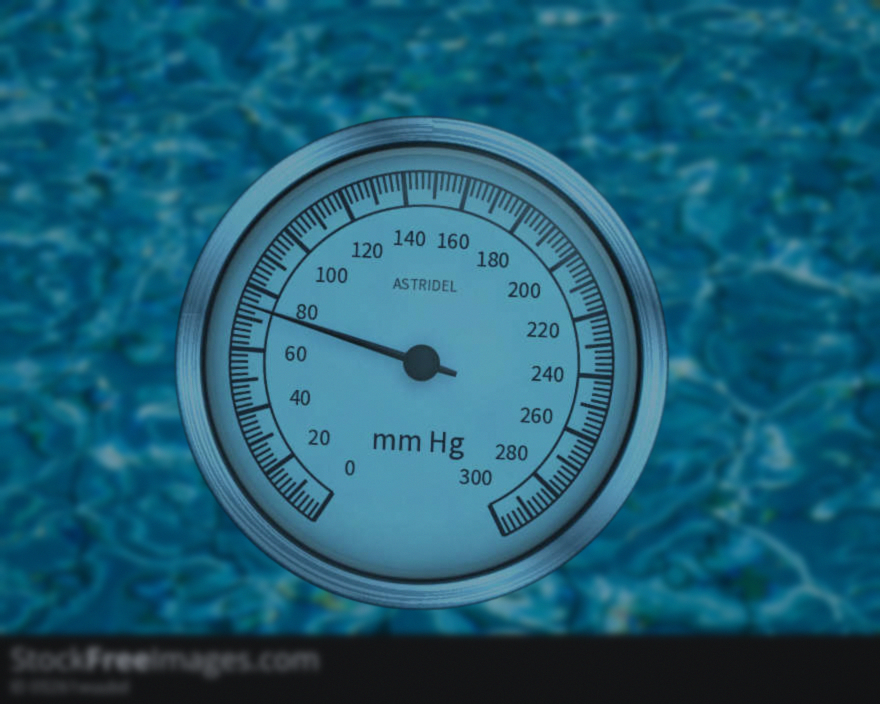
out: 74,mmHg
